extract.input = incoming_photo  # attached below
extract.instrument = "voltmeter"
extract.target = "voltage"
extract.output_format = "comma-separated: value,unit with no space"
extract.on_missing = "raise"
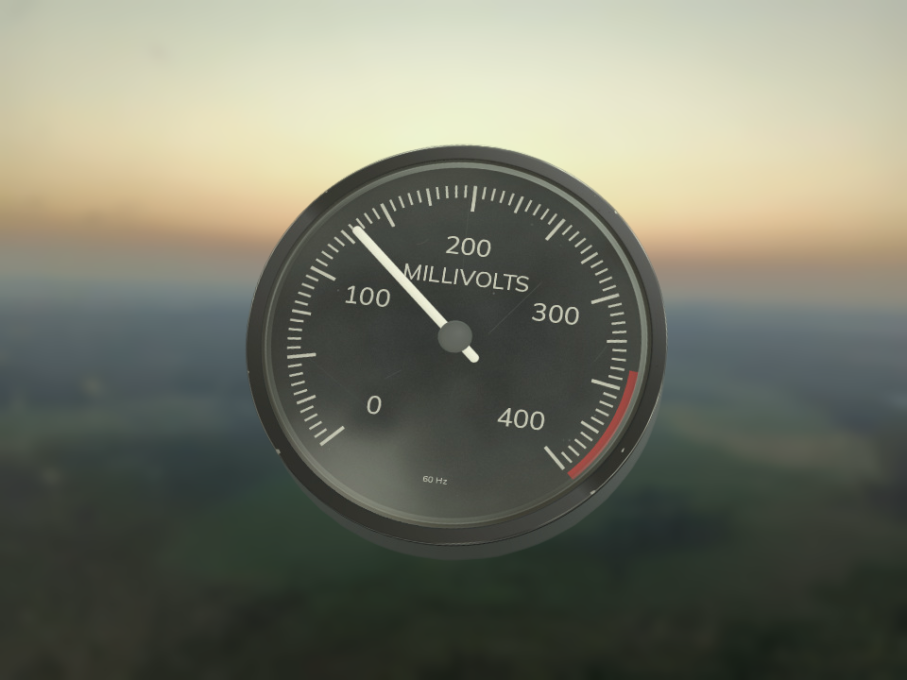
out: 130,mV
